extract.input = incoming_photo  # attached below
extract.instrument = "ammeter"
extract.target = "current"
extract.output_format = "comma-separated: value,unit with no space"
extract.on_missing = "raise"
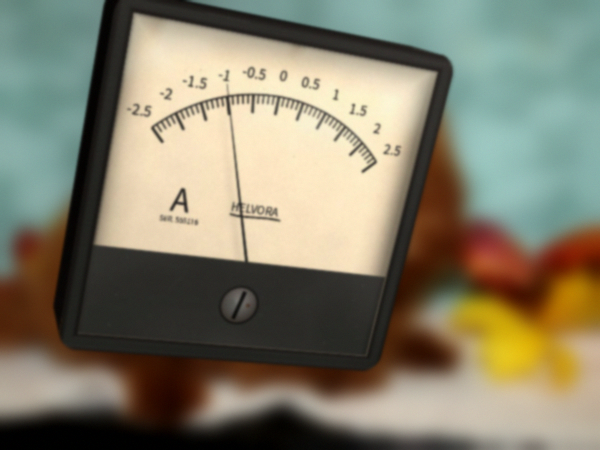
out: -1,A
